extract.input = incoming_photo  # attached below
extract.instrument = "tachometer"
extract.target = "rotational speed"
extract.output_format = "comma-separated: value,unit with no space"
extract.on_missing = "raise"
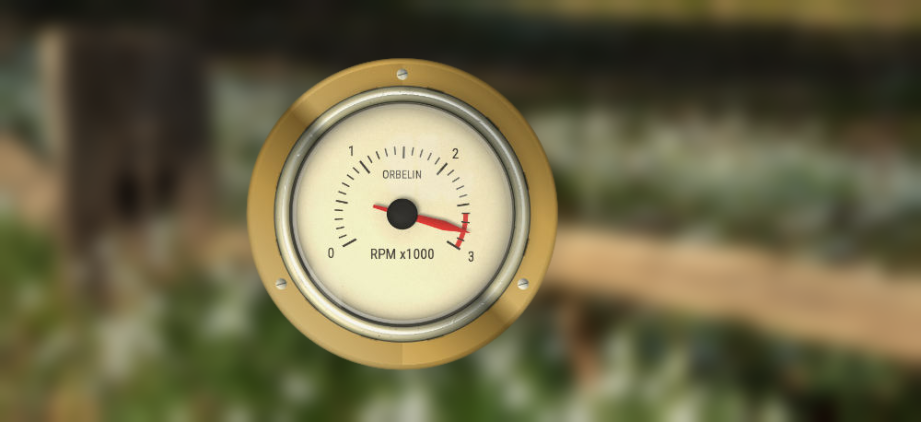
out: 2800,rpm
